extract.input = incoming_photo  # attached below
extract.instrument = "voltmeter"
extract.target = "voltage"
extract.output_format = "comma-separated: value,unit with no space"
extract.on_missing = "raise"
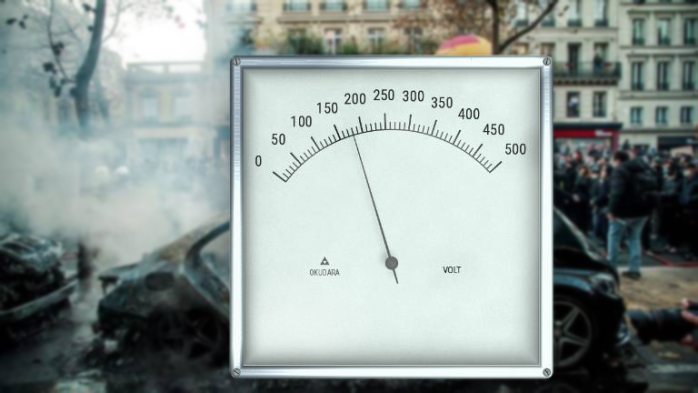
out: 180,V
